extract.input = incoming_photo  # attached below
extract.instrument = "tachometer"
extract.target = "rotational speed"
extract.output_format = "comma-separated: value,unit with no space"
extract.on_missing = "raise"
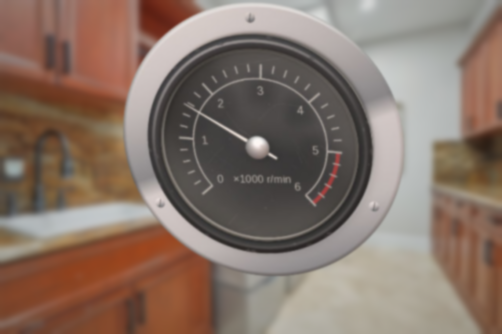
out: 1600,rpm
